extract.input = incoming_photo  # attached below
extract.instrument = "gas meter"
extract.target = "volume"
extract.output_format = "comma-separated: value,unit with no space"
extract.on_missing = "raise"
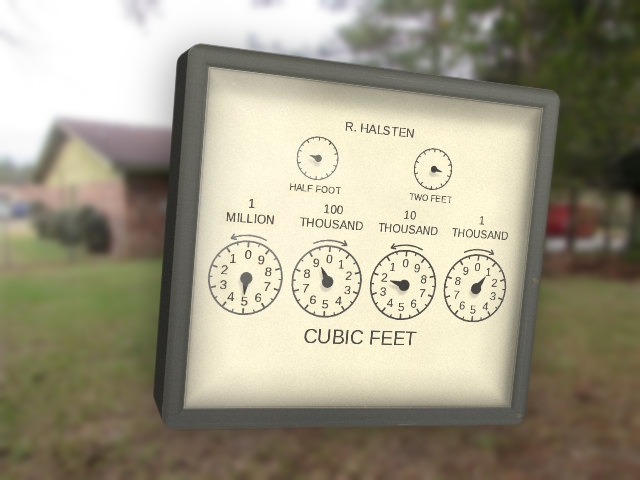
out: 492100,ft³
